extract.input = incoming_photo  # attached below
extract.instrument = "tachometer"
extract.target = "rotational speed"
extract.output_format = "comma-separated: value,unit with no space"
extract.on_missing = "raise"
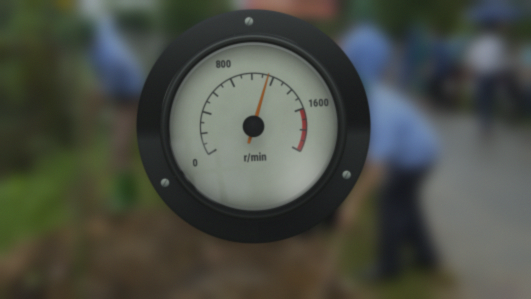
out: 1150,rpm
